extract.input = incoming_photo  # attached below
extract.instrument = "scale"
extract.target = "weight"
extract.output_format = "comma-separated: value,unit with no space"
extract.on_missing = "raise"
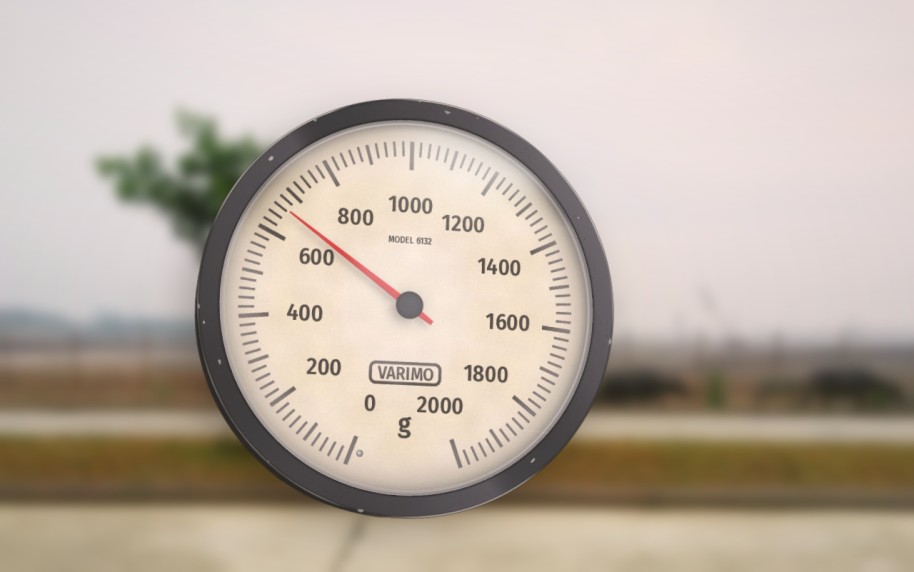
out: 660,g
